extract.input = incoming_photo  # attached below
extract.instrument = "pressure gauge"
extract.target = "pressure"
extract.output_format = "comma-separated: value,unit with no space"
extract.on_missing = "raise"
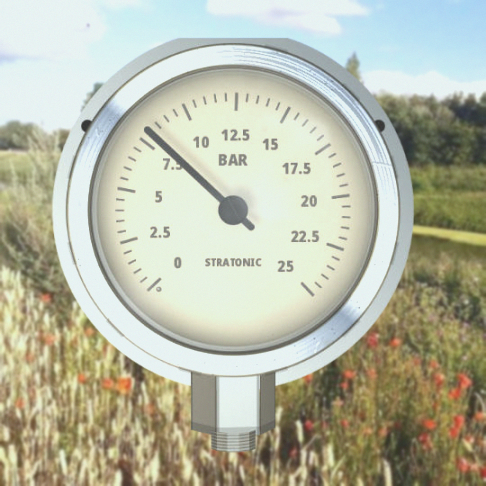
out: 8,bar
